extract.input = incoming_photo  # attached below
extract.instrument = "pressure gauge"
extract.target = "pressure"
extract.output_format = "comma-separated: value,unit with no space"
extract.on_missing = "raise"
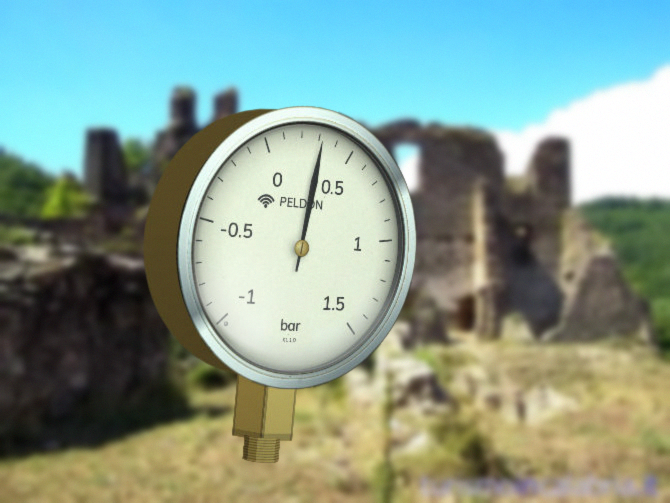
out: 0.3,bar
